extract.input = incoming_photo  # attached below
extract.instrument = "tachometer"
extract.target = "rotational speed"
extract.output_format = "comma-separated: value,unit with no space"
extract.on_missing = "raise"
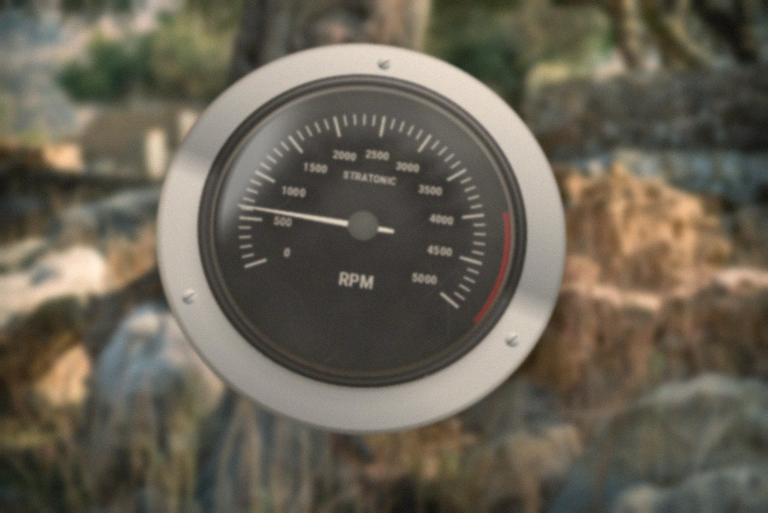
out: 600,rpm
